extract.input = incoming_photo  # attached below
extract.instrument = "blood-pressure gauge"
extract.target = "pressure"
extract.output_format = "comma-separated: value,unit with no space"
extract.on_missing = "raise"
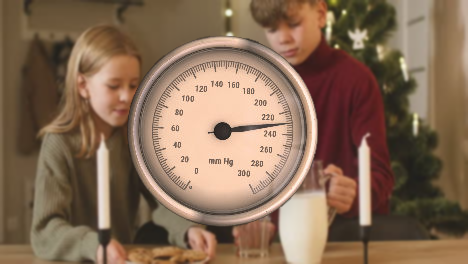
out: 230,mmHg
